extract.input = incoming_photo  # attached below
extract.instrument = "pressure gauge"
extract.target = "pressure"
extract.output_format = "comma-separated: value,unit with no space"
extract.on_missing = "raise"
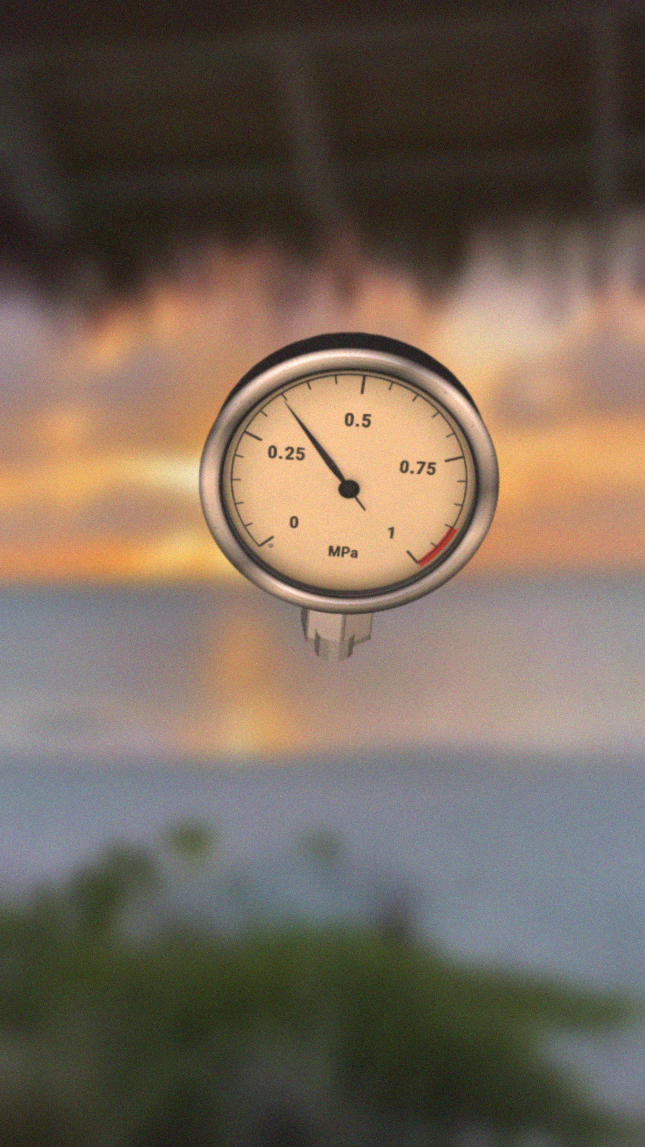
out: 0.35,MPa
